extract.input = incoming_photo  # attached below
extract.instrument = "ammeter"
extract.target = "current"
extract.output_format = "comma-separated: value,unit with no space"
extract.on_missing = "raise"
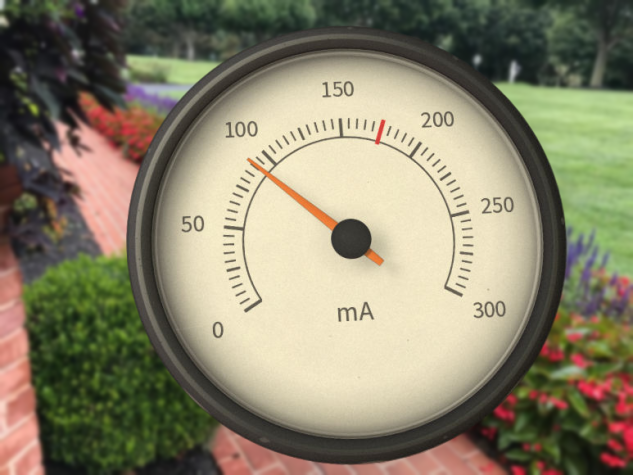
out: 90,mA
